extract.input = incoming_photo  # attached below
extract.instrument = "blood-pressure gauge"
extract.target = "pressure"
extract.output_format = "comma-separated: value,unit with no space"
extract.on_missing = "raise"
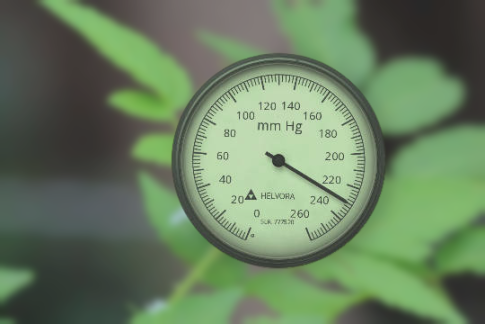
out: 230,mmHg
